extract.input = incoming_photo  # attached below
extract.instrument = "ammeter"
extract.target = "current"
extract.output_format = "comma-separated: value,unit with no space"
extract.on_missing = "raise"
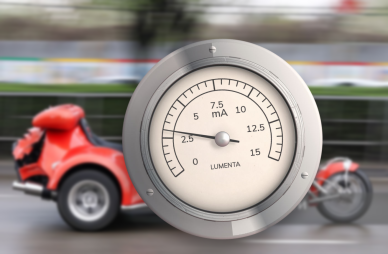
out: 3,mA
